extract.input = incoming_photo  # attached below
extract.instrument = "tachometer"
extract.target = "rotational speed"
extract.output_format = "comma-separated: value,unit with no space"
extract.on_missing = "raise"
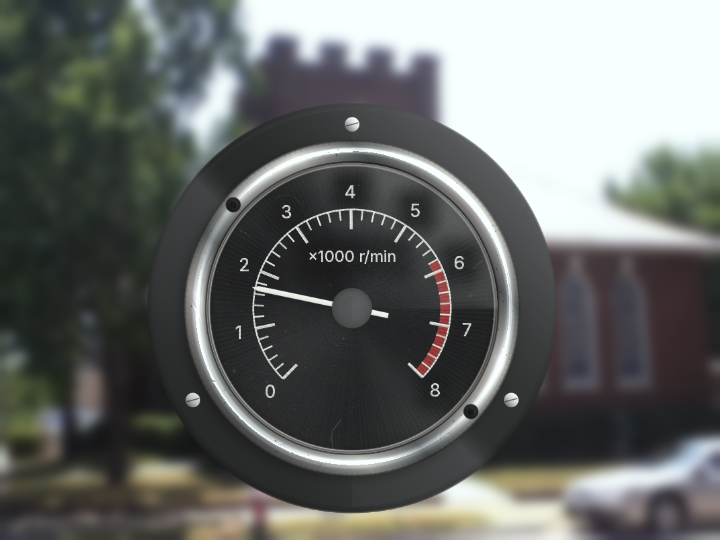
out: 1700,rpm
